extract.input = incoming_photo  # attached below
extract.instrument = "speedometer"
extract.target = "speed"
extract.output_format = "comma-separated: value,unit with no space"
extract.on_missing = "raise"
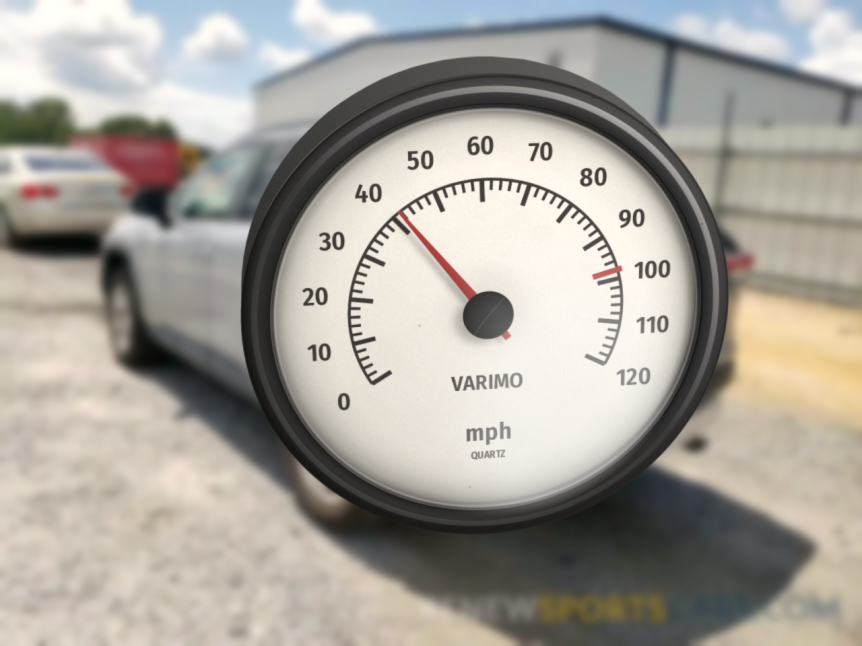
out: 42,mph
